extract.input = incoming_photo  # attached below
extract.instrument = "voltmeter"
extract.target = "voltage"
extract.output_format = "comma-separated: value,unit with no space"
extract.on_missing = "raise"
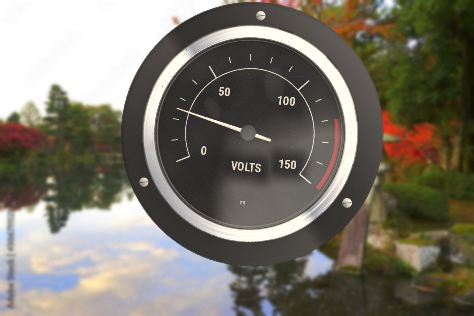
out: 25,V
